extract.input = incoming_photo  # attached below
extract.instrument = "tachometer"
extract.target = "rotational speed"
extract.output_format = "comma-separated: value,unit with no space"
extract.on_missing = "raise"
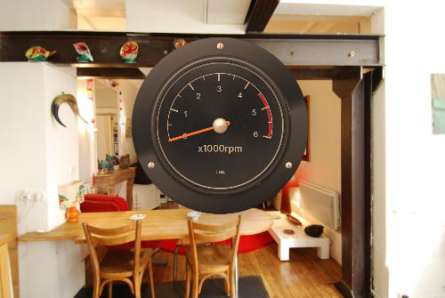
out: 0,rpm
